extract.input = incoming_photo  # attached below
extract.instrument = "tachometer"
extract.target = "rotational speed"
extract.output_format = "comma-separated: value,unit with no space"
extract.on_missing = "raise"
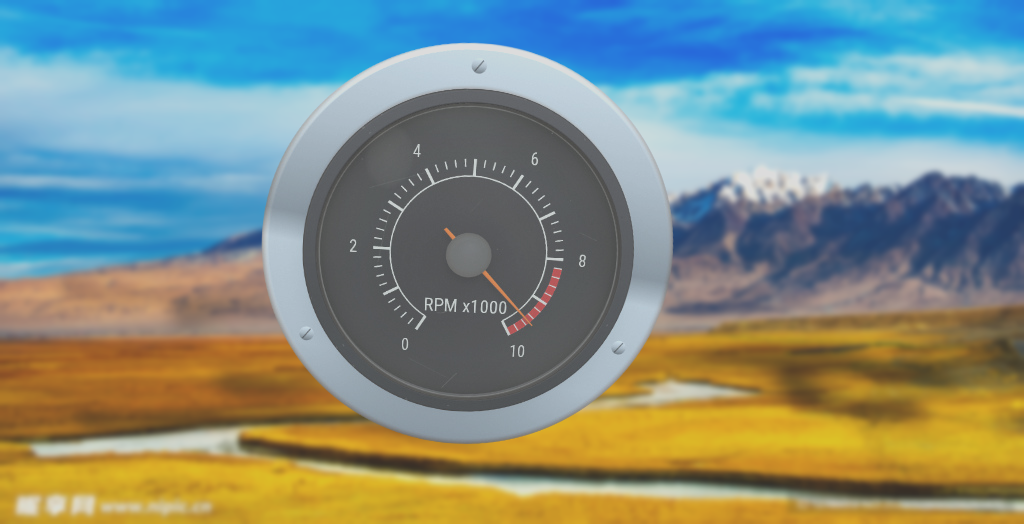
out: 9500,rpm
